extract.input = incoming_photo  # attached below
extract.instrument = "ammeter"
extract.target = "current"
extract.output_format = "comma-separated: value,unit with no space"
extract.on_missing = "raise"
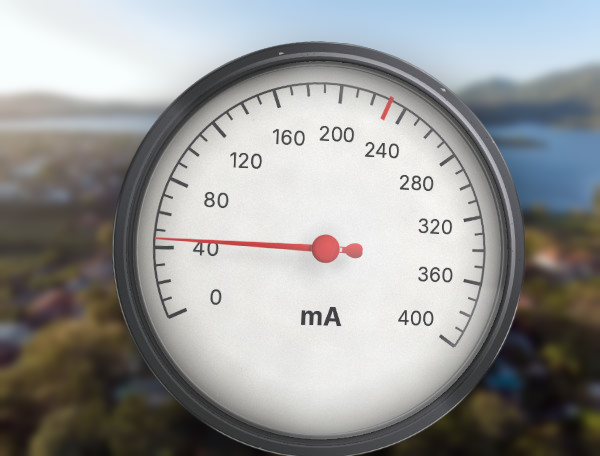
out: 45,mA
